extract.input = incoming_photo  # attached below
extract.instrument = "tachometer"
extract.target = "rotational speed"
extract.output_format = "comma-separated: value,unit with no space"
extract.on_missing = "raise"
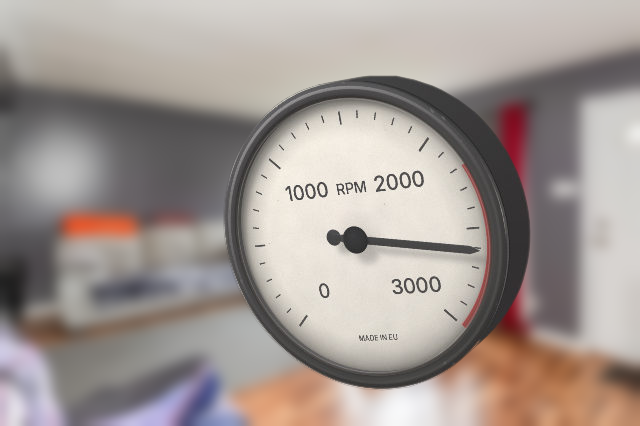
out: 2600,rpm
